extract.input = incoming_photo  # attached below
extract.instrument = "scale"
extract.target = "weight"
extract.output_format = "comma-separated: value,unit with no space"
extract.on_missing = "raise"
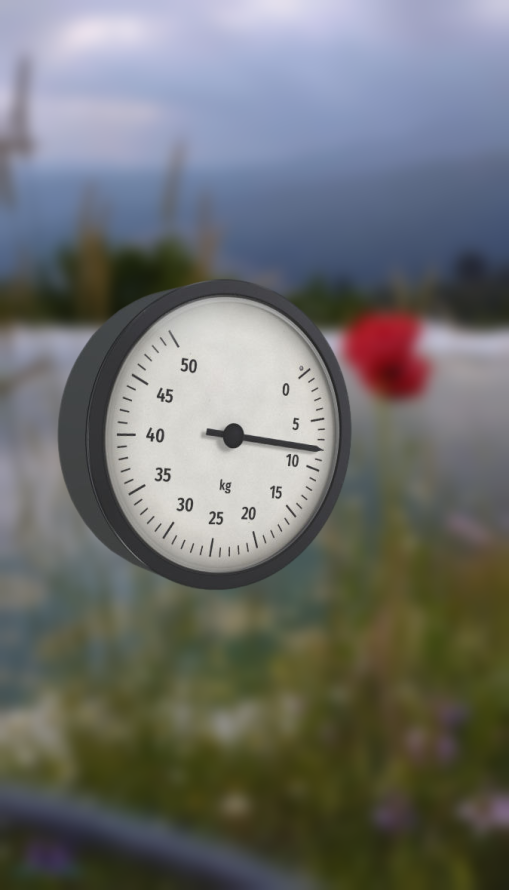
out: 8,kg
